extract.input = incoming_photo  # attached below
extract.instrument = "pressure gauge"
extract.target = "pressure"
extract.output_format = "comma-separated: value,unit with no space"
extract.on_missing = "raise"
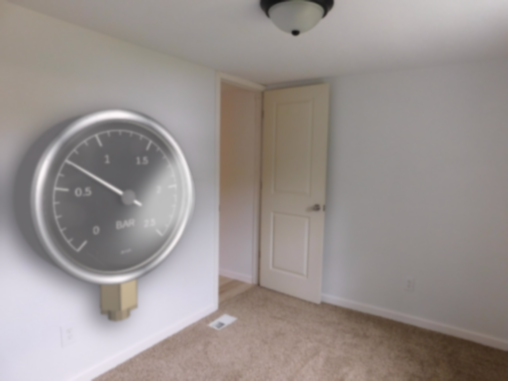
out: 0.7,bar
